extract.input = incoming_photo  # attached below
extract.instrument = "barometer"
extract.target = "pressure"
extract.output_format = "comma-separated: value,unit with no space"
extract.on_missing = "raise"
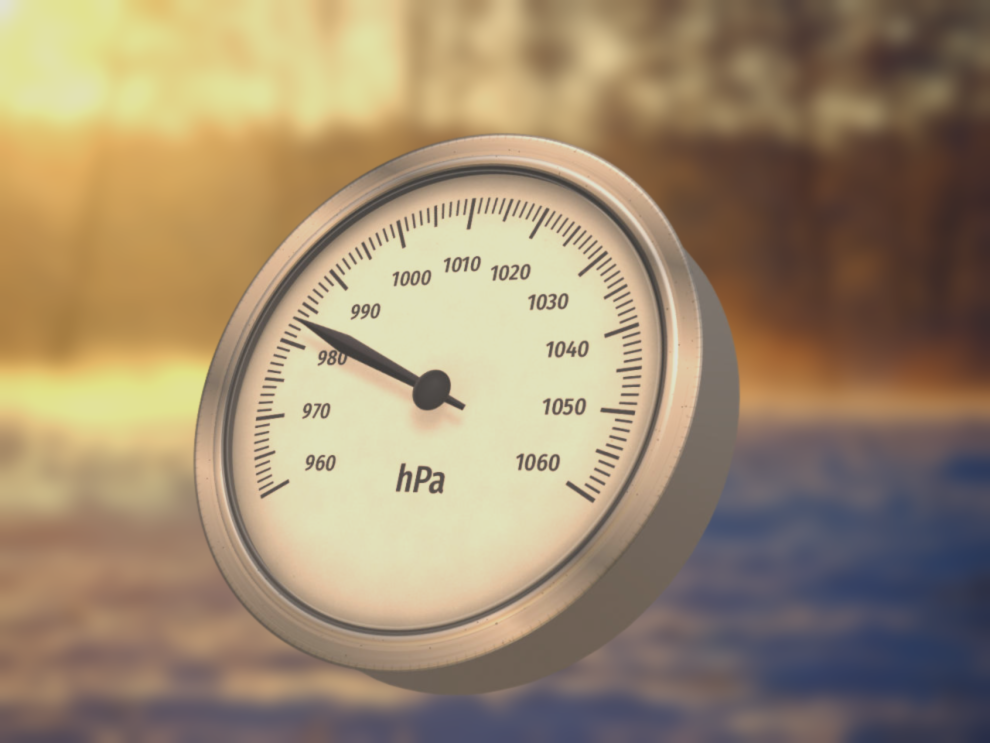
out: 983,hPa
